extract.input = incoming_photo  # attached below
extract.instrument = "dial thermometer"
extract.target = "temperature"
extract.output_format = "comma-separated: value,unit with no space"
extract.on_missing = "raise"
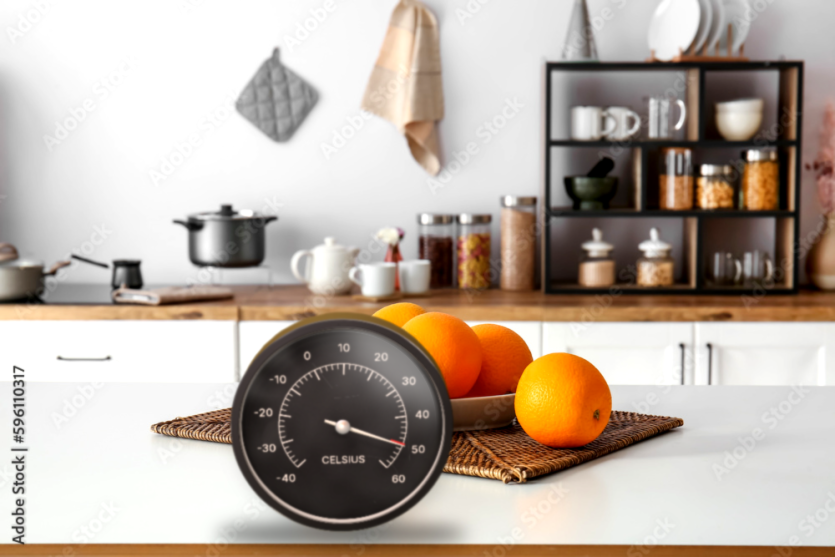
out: 50,°C
